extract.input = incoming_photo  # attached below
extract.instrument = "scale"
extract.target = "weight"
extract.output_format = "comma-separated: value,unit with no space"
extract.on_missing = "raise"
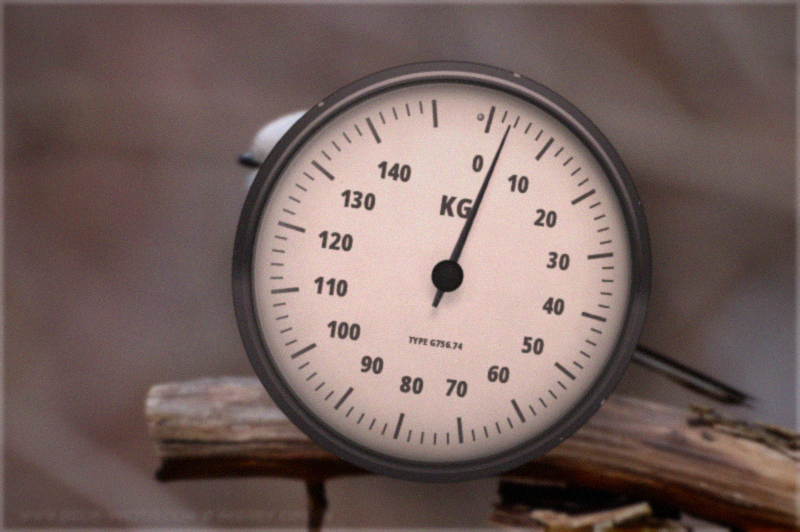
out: 3,kg
